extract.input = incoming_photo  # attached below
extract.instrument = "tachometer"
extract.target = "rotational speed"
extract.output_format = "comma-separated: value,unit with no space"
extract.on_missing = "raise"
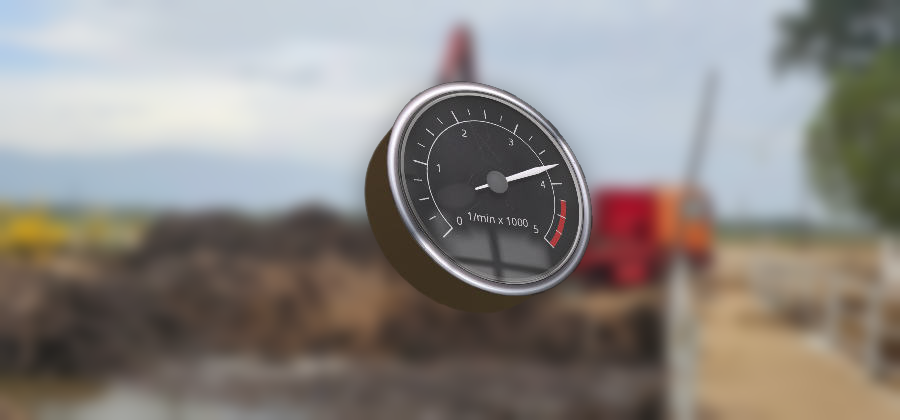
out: 3750,rpm
